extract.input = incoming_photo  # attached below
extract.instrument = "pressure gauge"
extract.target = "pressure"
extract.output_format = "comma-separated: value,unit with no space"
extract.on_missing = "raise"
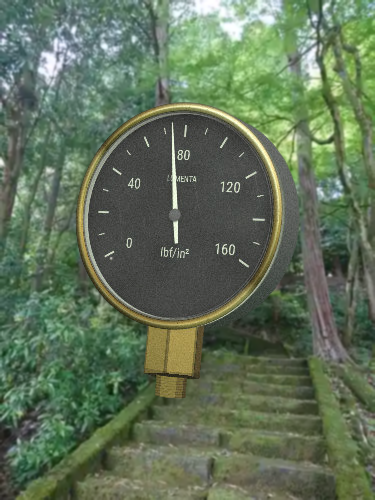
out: 75,psi
